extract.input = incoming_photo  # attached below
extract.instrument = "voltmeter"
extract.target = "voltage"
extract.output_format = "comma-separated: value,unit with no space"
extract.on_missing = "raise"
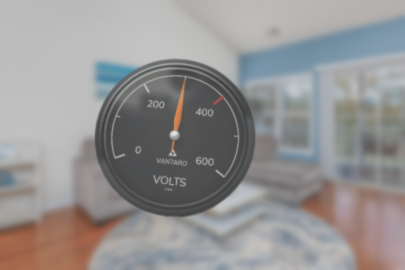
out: 300,V
